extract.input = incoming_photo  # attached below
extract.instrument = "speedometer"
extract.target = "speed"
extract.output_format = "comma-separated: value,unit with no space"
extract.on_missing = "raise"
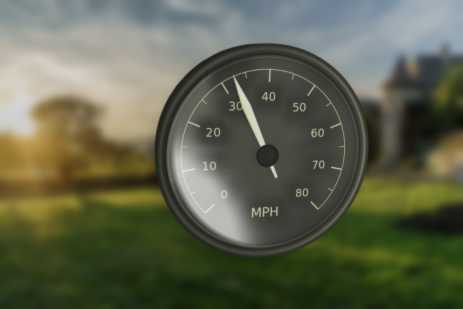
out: 32.5,mph
